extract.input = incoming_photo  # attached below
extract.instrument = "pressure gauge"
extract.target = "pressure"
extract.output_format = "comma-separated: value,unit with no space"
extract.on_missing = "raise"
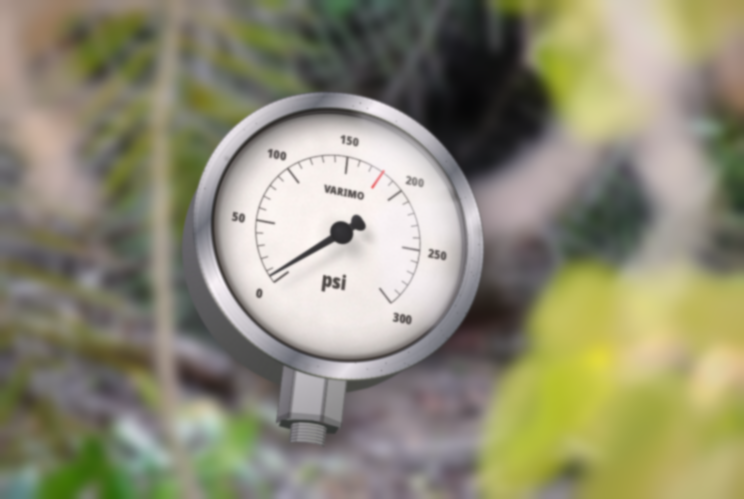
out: 5,psi
